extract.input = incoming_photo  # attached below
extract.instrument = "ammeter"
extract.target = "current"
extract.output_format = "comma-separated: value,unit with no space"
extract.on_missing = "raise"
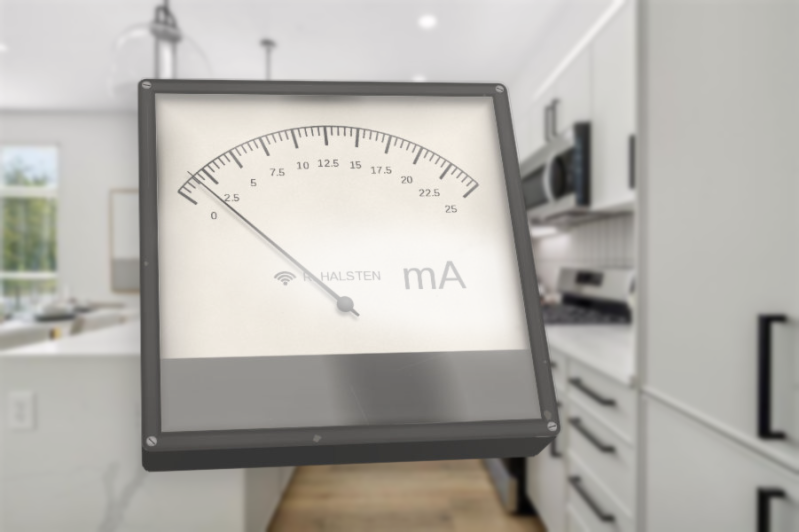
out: 1.5,mA
